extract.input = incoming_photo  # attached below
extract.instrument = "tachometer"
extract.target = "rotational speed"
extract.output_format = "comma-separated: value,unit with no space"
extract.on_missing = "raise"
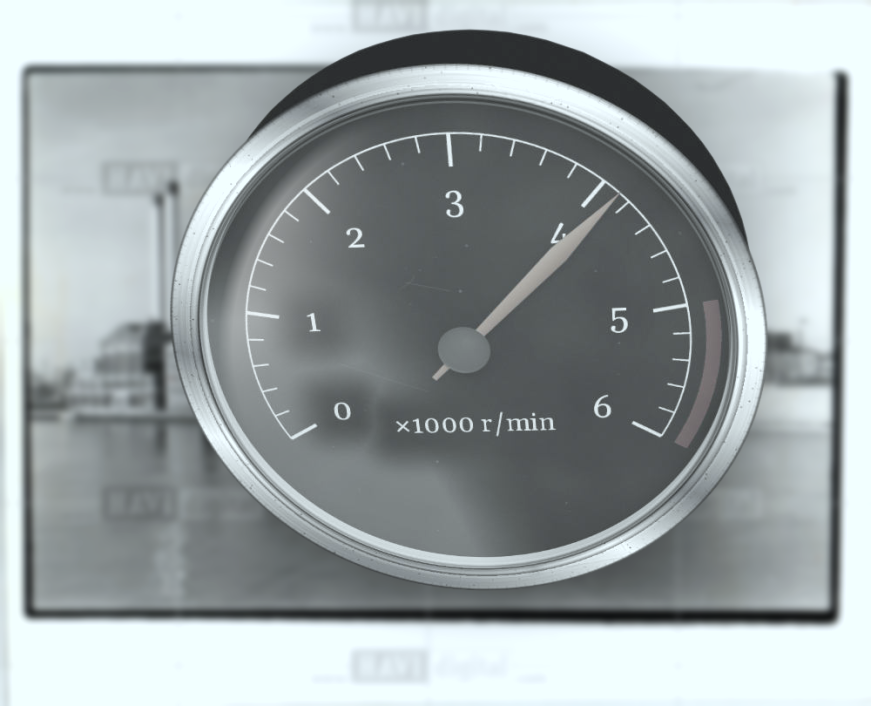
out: 4100,rpm
